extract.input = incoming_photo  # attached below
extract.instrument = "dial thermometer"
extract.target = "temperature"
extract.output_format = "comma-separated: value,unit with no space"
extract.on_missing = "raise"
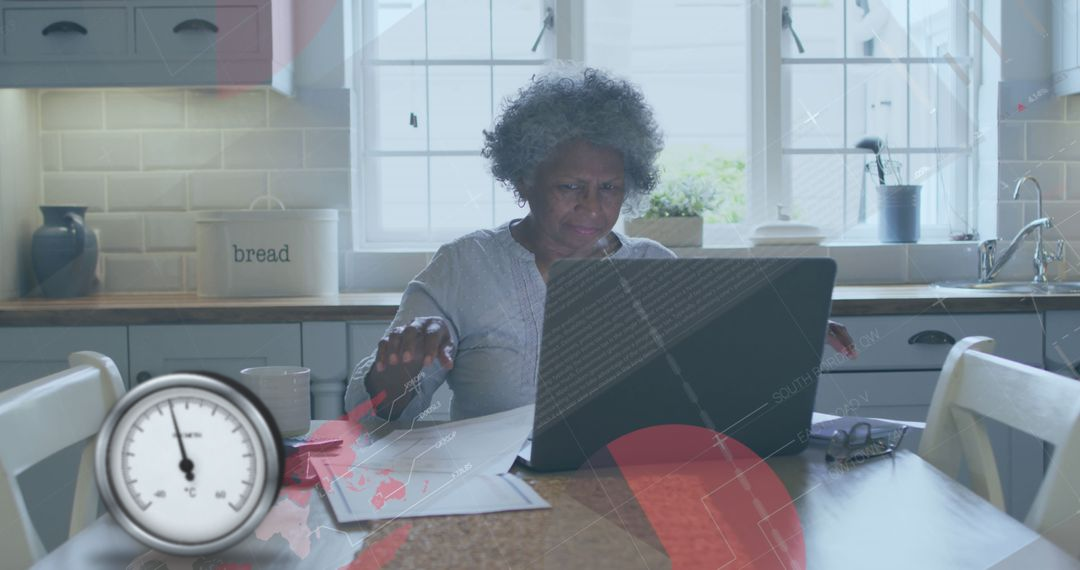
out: 5,°C
